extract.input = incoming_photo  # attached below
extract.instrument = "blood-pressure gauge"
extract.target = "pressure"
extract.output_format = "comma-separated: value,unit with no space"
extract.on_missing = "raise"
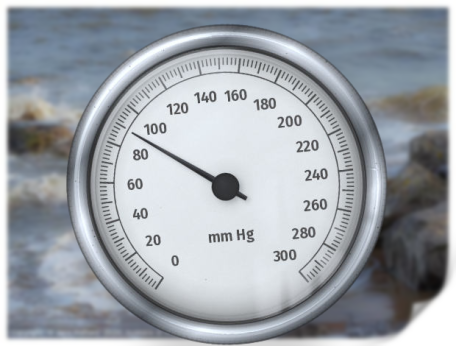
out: 90,mmHg
